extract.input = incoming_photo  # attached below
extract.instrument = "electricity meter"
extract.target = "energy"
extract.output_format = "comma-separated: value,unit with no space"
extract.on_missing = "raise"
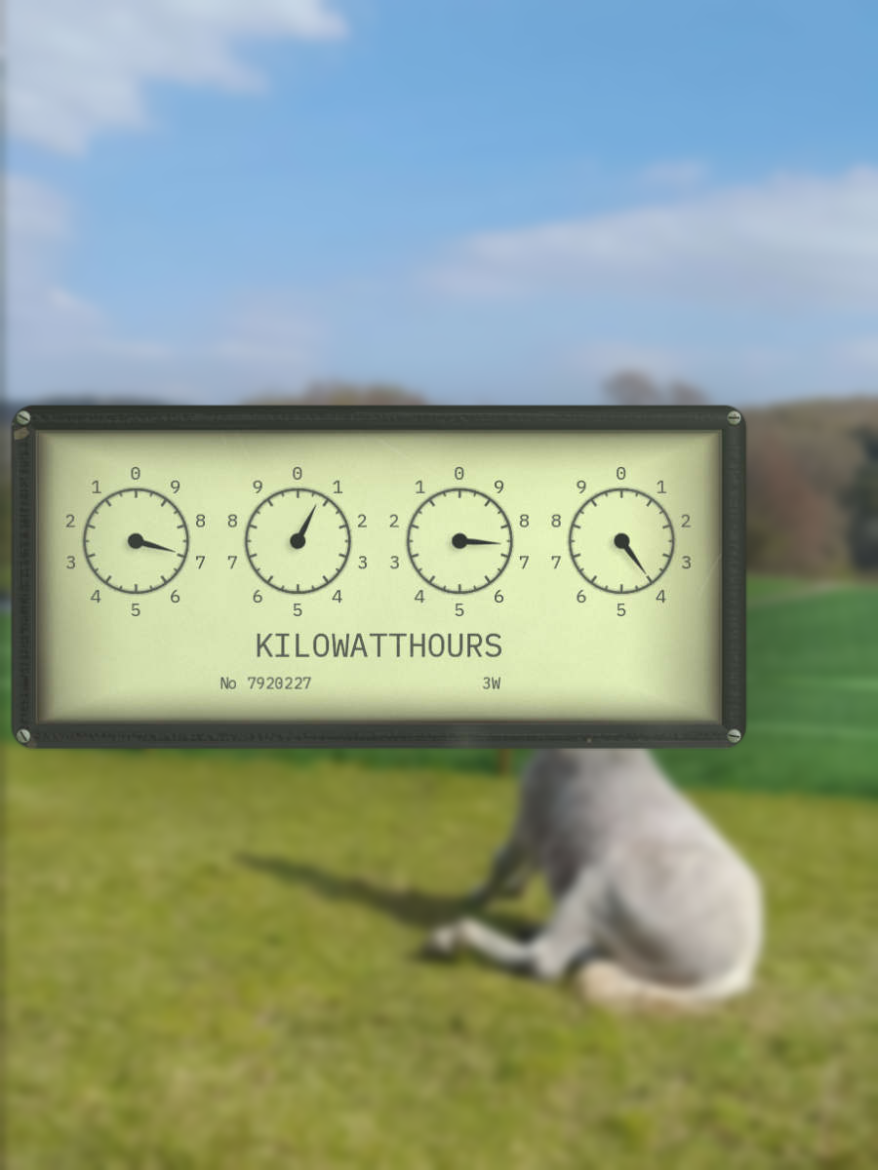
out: 7074,kWh
